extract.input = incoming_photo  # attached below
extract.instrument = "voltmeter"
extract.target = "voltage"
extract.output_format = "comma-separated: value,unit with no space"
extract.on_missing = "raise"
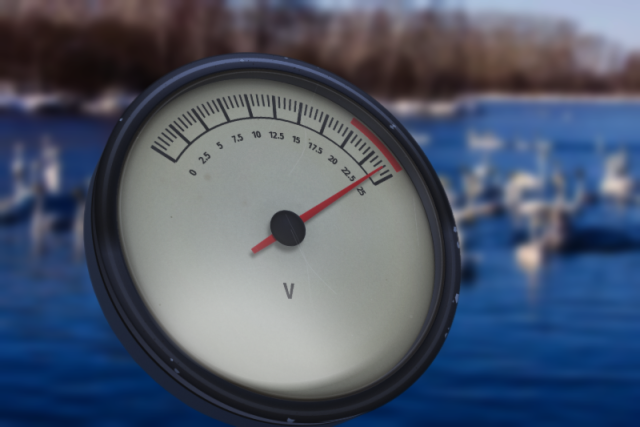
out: 24,V
